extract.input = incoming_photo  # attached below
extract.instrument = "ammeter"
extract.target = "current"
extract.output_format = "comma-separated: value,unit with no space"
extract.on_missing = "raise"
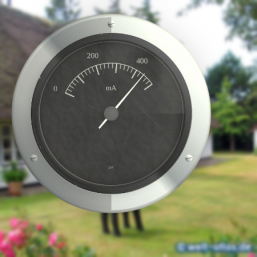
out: 440,mA
